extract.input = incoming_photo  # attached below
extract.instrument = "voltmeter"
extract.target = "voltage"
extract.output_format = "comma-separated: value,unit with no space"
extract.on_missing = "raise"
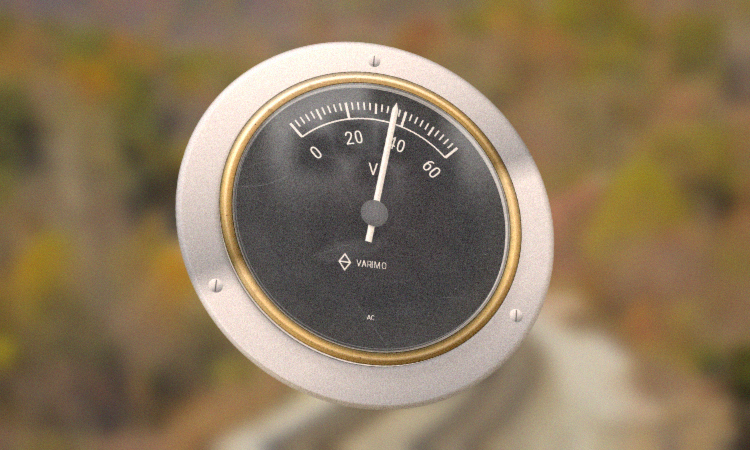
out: 36,V
